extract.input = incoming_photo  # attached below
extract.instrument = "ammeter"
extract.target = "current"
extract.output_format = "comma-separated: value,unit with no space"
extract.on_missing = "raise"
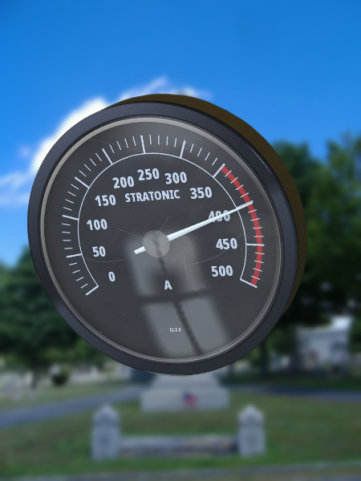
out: 400,A
